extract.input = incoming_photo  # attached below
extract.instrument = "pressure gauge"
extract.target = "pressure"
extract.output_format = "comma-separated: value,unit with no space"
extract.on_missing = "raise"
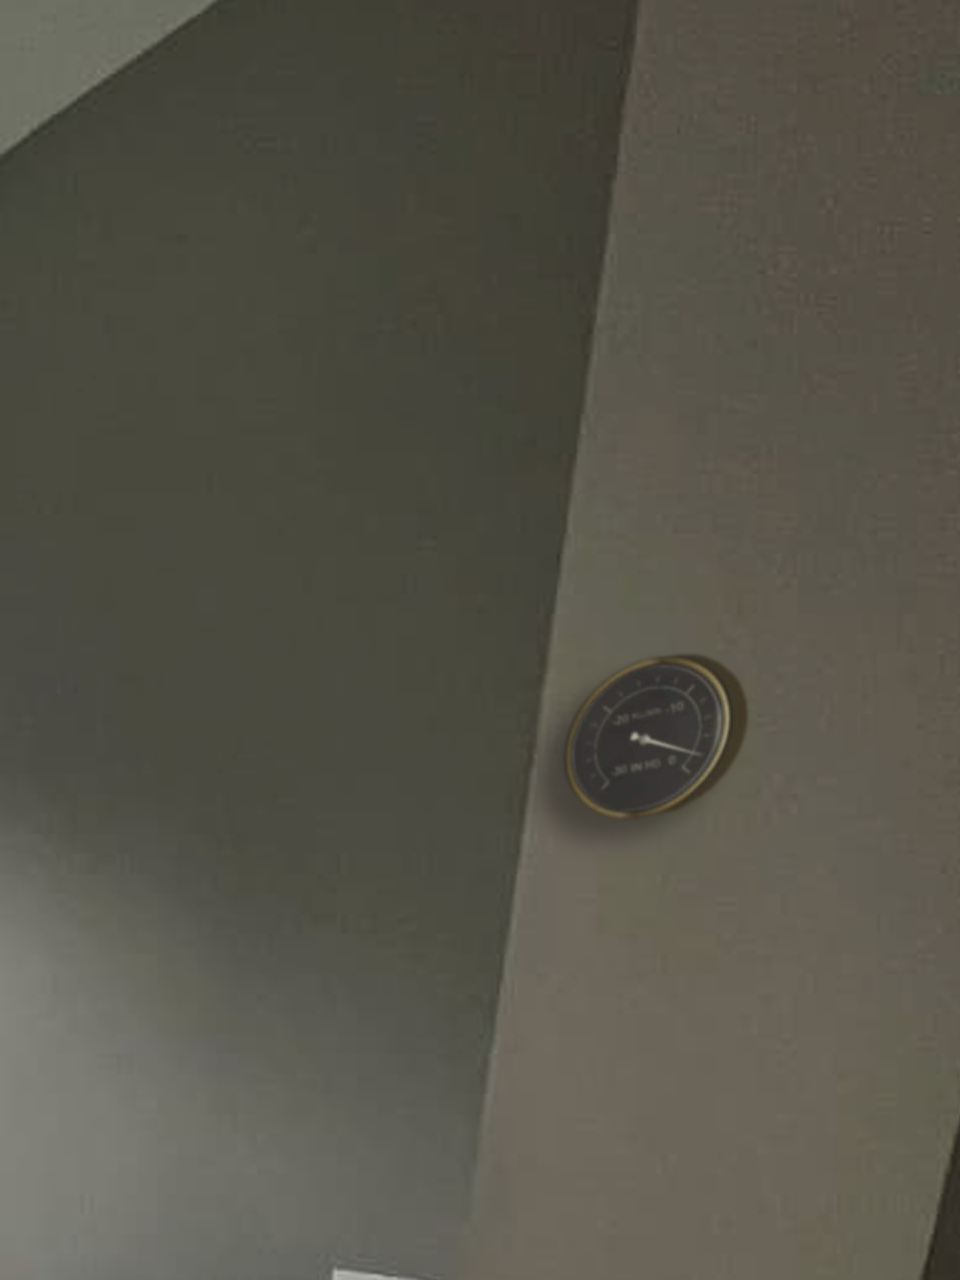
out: -2,inHg
